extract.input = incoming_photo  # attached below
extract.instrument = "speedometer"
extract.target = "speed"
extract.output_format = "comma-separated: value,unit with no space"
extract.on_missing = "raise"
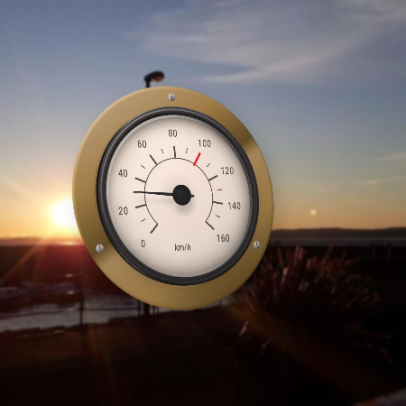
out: 30,km/h
